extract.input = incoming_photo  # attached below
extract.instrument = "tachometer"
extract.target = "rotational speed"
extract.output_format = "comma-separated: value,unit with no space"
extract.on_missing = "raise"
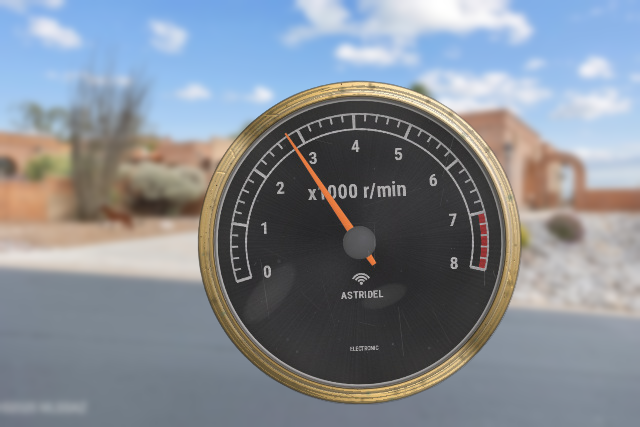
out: 2800,rpm
